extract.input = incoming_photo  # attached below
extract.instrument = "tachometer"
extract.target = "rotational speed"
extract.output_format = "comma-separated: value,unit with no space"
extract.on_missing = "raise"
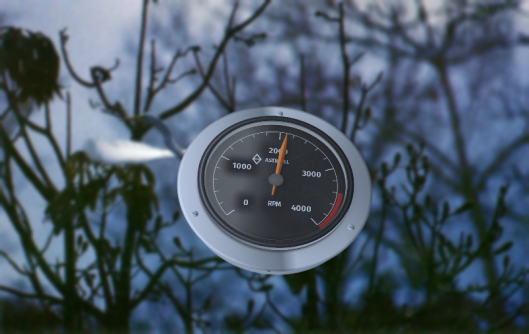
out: 2100,rpm
